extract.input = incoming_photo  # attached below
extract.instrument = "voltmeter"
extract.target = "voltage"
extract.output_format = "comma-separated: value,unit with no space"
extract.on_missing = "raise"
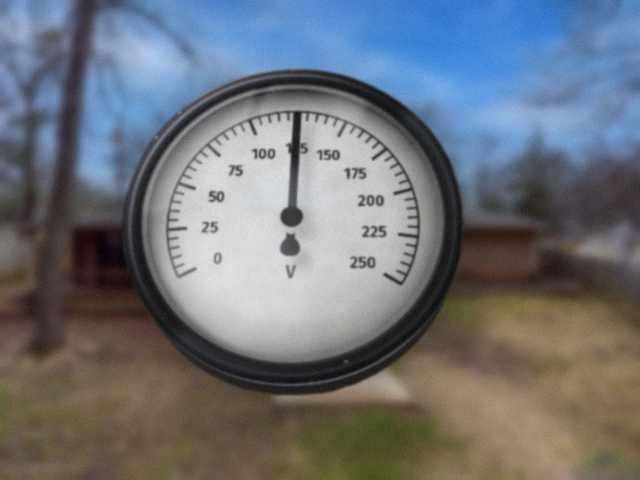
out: 125,V
